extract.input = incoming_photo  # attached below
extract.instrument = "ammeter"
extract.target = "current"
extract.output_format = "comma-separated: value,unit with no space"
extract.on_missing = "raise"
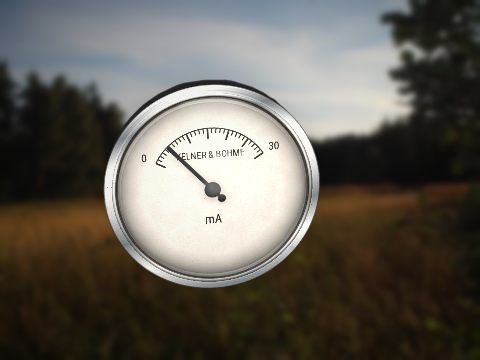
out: 5,mA
